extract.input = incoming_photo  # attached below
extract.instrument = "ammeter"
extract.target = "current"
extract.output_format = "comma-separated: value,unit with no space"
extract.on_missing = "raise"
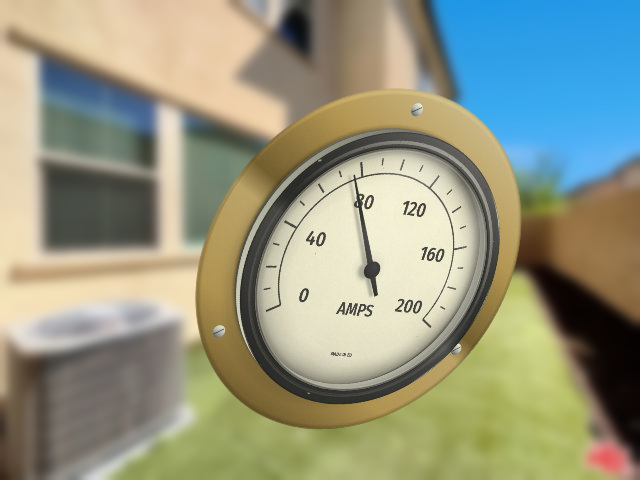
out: 75,A
